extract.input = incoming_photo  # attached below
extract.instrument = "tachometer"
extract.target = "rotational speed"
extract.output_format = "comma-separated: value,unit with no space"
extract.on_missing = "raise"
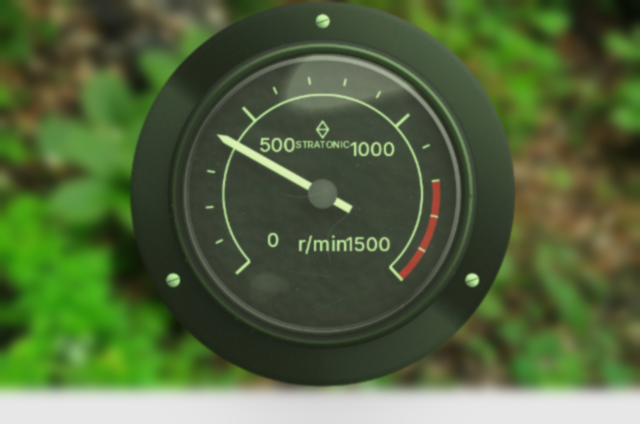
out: 400,rpm
